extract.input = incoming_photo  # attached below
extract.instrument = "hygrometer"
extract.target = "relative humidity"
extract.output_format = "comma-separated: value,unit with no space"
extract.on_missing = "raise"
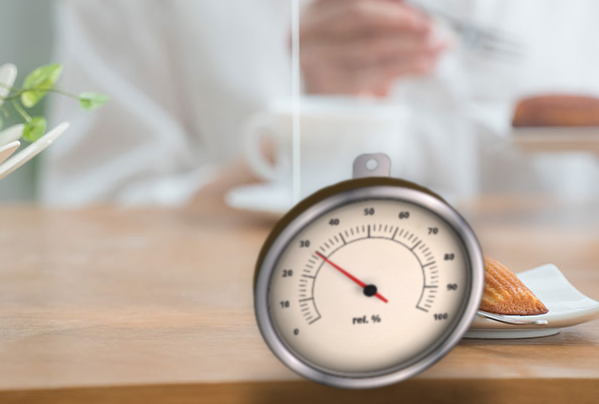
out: 30,%
